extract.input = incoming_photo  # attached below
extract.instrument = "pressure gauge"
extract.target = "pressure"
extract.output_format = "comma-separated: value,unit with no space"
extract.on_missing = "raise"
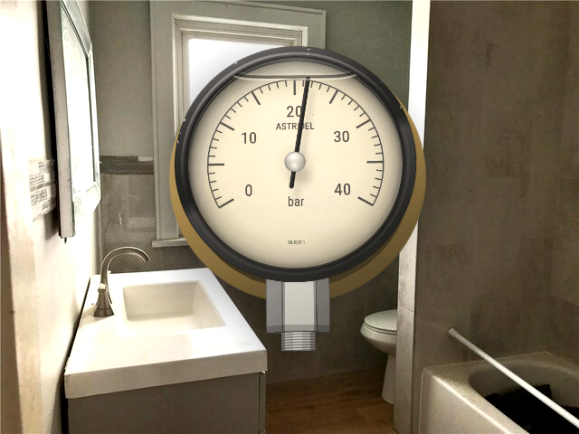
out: 21.5,bar
